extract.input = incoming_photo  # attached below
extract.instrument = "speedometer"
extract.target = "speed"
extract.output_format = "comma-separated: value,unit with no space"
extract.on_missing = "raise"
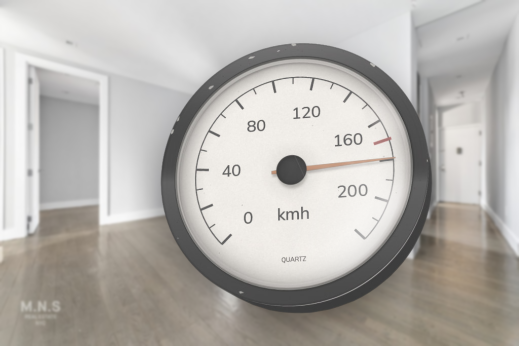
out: 180,km/h
